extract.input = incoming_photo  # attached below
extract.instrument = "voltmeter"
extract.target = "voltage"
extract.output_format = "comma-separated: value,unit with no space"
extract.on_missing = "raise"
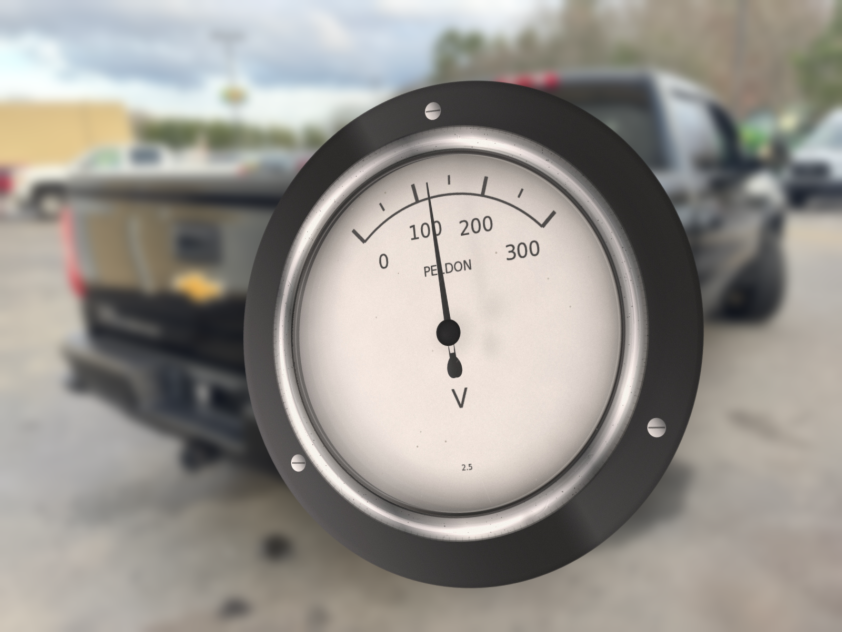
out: 125,V
